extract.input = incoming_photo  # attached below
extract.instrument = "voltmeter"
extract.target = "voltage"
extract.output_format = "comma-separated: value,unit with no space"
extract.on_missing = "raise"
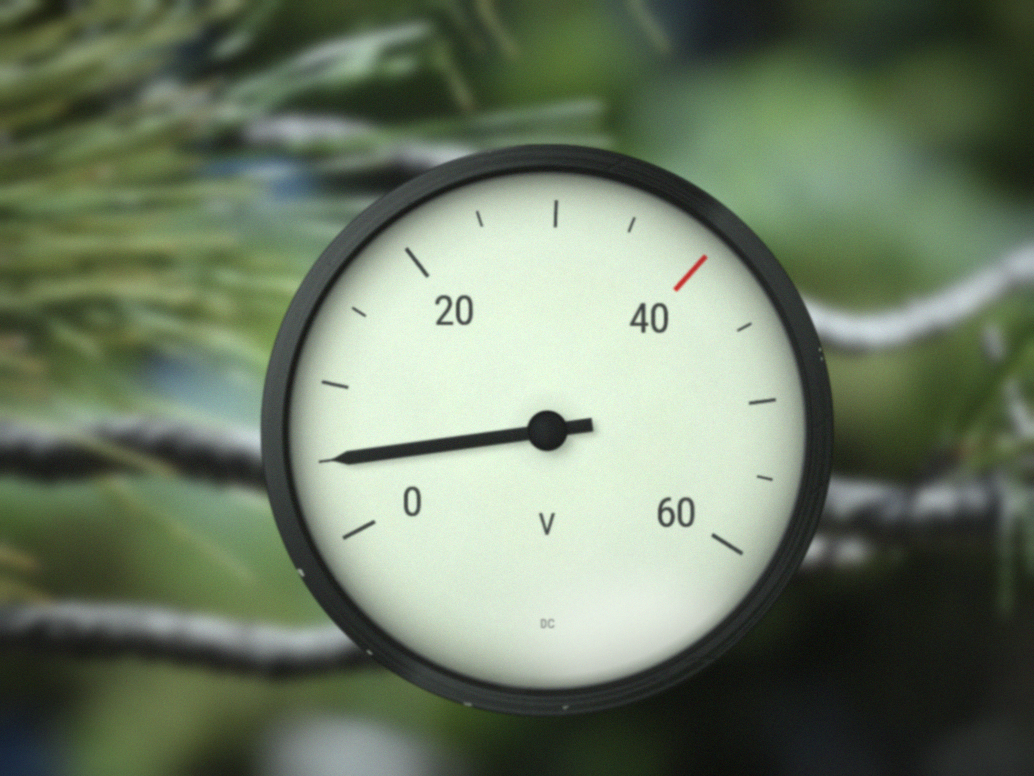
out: 5,V
